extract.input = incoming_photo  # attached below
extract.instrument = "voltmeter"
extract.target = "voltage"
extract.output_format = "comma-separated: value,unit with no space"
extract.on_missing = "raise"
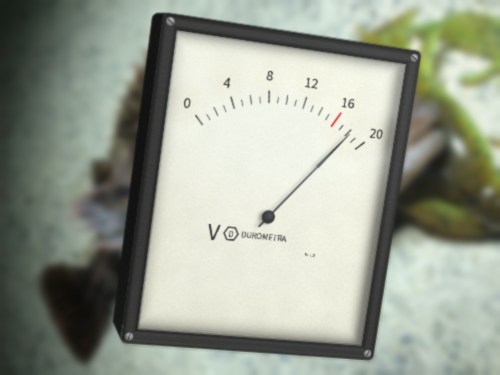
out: 18,V
